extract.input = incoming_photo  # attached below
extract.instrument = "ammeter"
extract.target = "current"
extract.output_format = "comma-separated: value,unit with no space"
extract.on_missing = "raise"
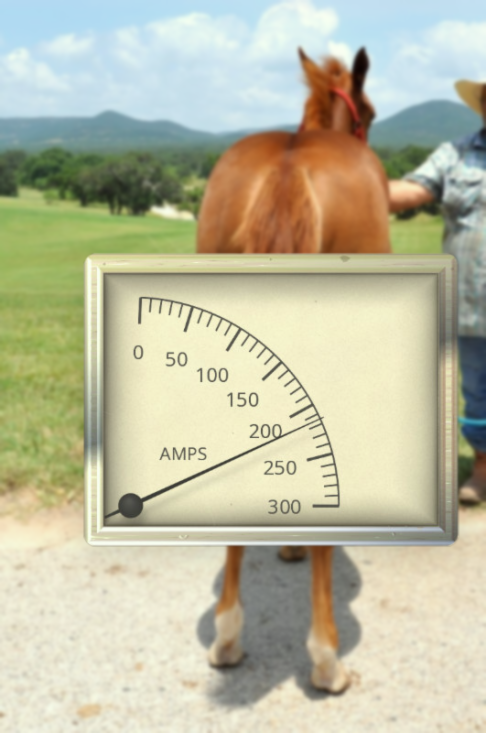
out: 215,A
